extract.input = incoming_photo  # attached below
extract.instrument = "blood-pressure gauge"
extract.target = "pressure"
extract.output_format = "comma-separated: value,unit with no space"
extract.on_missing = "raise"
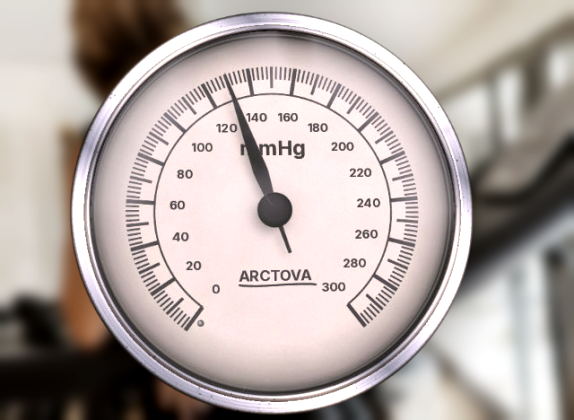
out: 130,mmHg
